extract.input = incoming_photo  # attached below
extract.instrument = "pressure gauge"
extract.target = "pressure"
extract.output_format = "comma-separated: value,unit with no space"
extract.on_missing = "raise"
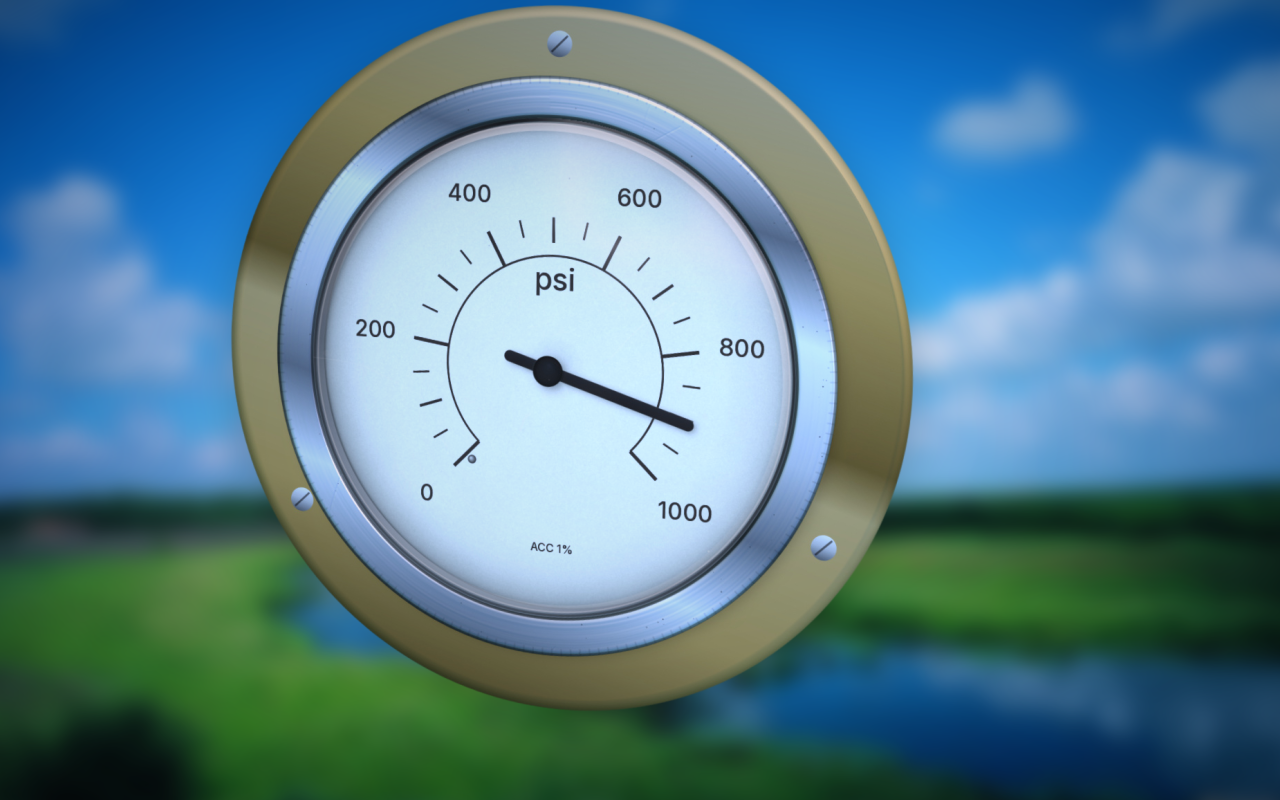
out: 900,psi
